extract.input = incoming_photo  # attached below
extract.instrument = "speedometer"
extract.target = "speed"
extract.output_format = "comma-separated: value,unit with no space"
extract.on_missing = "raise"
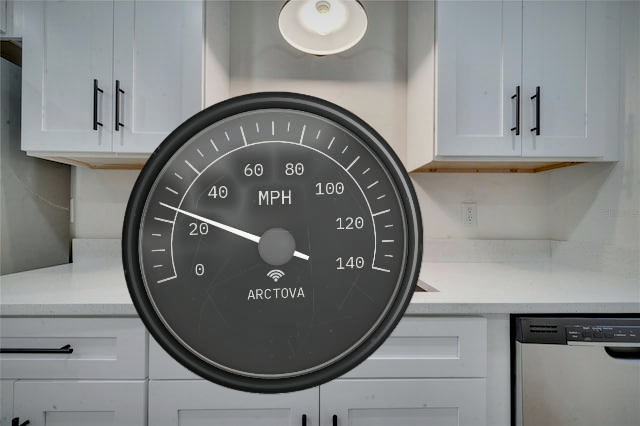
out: 25,mph
